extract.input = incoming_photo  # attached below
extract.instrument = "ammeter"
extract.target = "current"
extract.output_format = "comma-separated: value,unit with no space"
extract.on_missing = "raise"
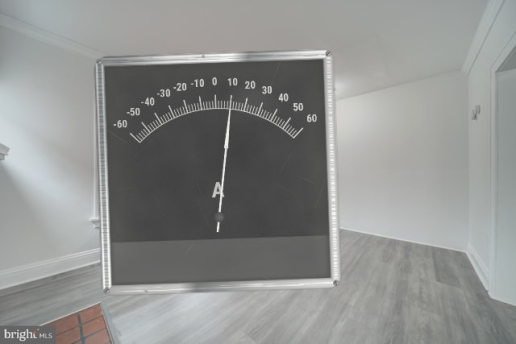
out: 10,A
